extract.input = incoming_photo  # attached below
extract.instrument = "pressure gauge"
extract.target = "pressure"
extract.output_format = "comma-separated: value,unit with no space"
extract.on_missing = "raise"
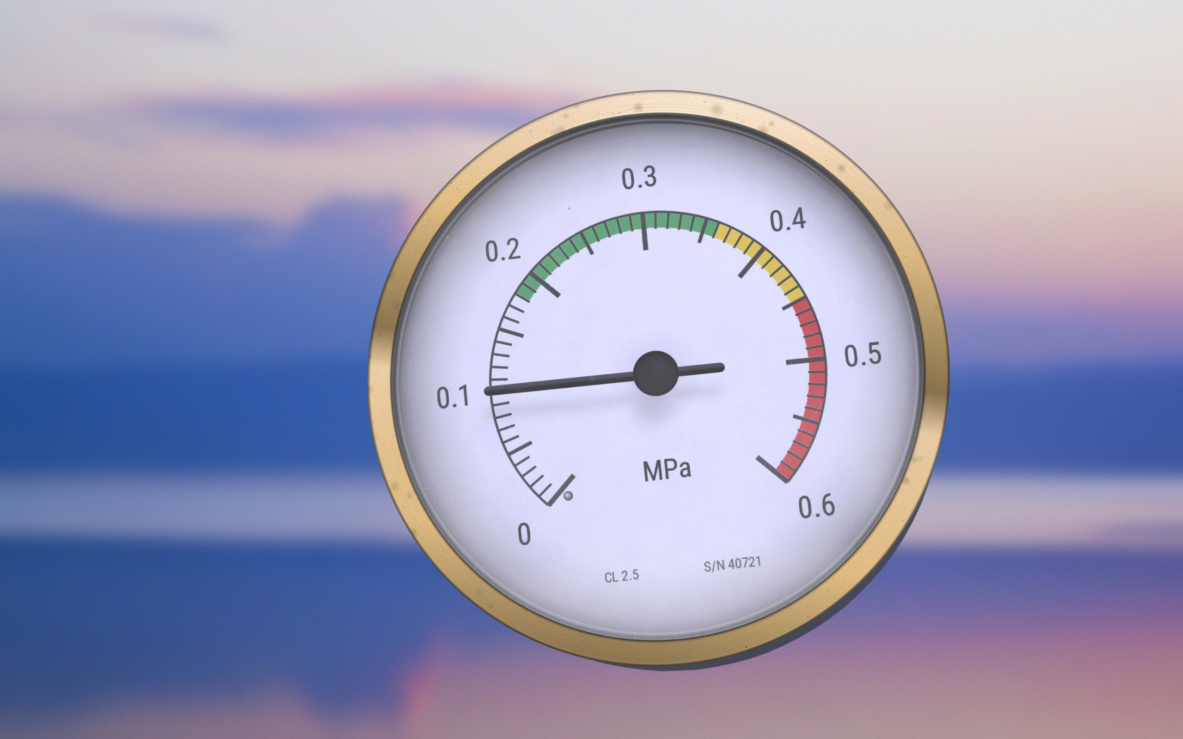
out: 0.1,MPa
